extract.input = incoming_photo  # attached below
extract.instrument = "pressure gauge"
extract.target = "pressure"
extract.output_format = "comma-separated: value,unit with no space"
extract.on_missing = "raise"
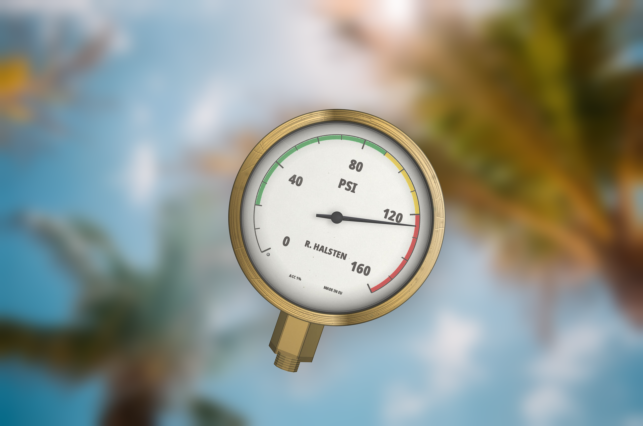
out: 125,psi
